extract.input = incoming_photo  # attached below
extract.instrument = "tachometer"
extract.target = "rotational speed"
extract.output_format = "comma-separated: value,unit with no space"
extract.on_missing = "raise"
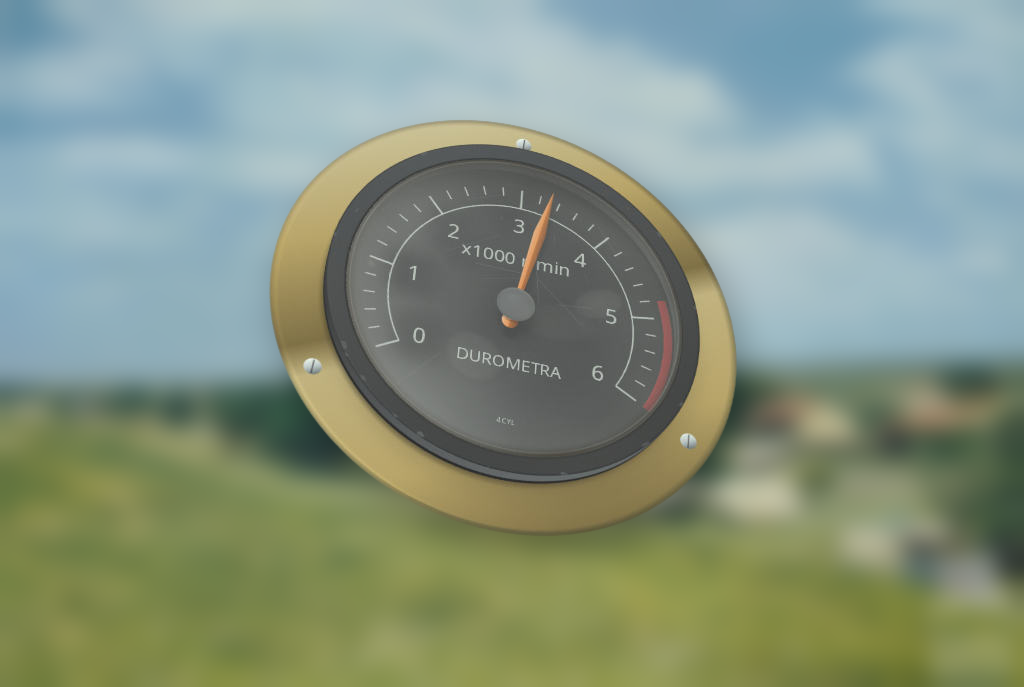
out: 3300,rpm
